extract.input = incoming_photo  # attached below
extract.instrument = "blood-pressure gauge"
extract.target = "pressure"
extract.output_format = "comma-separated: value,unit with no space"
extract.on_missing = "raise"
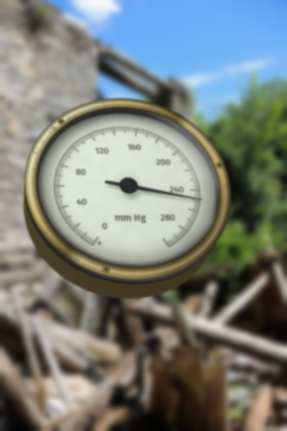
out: 250,mmHg
